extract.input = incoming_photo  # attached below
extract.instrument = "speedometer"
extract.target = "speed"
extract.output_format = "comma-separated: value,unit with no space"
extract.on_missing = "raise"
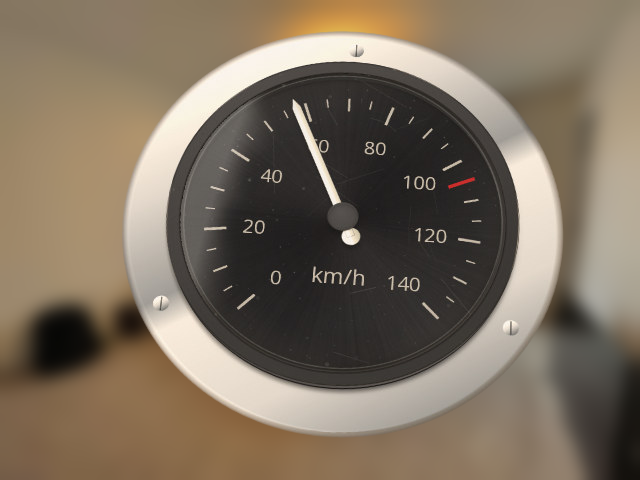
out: 57.5,km/h
